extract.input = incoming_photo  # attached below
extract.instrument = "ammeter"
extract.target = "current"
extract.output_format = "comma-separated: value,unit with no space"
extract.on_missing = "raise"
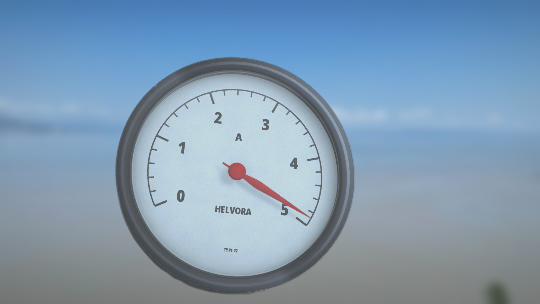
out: 4.9,A
